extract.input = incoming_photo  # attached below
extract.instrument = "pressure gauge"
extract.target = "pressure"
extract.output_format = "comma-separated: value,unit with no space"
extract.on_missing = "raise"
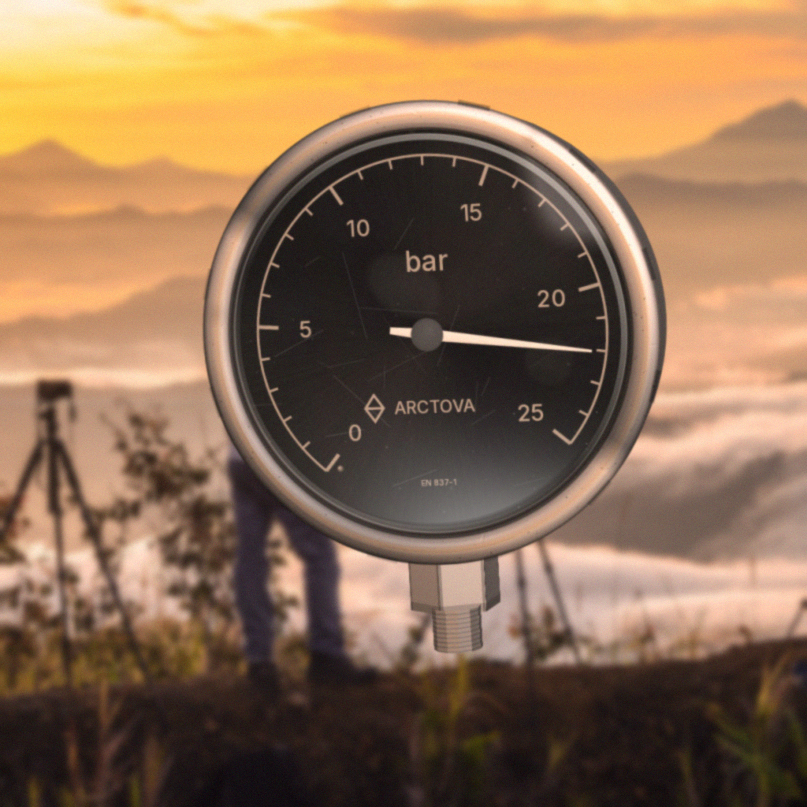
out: 22,bar
